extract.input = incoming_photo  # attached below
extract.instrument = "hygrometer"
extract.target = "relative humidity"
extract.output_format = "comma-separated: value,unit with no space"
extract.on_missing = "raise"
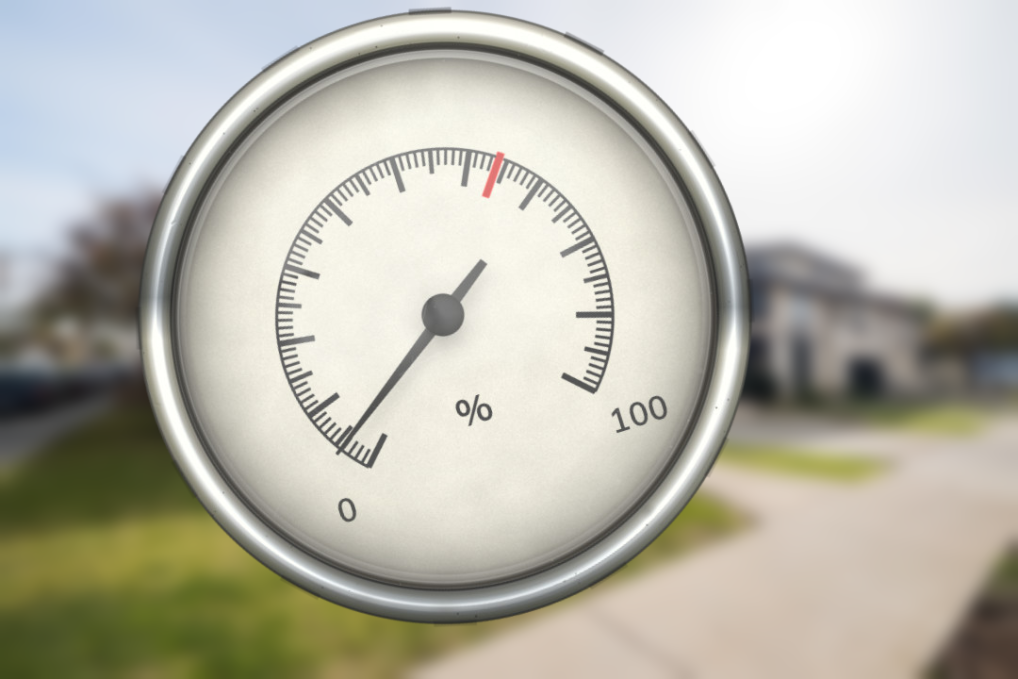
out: 4,%
